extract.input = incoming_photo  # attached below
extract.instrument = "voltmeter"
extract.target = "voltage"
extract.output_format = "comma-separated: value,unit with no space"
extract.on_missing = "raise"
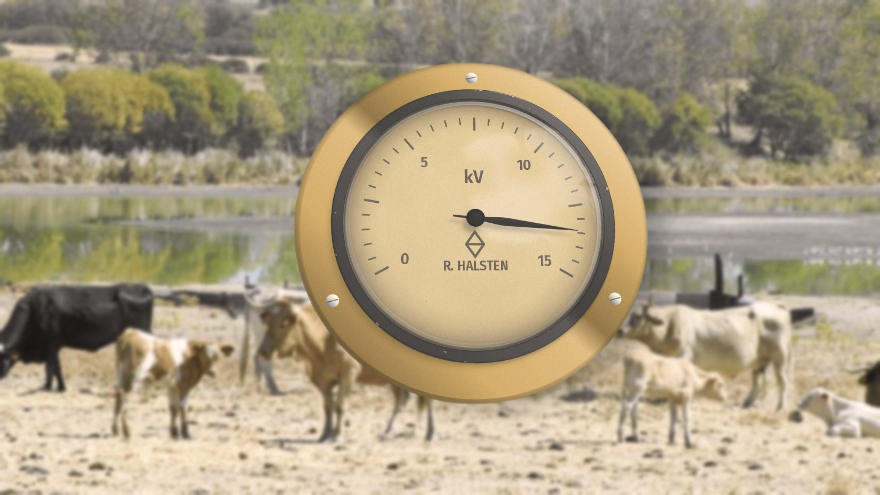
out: 13.5,kV
